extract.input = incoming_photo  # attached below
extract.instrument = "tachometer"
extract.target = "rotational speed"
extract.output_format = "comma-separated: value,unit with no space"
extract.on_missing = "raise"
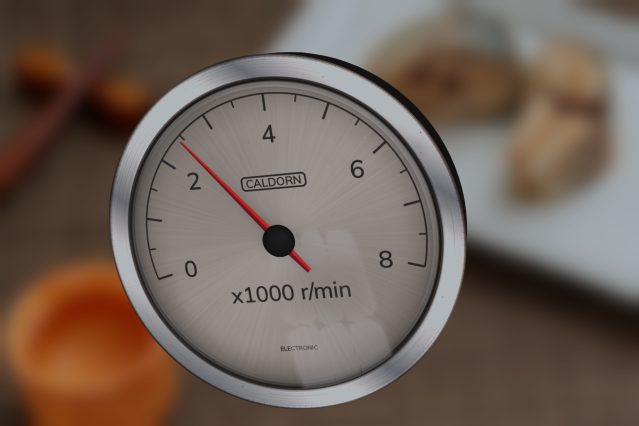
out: 2500,rpm
